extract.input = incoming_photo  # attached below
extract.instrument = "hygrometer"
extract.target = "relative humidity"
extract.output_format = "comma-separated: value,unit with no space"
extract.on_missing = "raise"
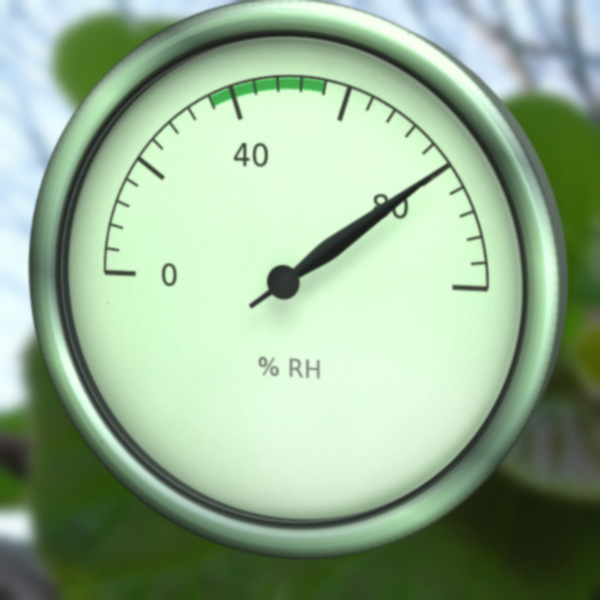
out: 80,%
